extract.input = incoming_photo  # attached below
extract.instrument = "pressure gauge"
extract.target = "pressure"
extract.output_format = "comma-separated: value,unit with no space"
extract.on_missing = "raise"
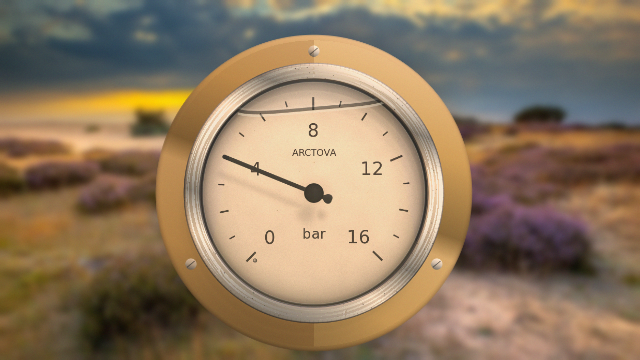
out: 4,bar
